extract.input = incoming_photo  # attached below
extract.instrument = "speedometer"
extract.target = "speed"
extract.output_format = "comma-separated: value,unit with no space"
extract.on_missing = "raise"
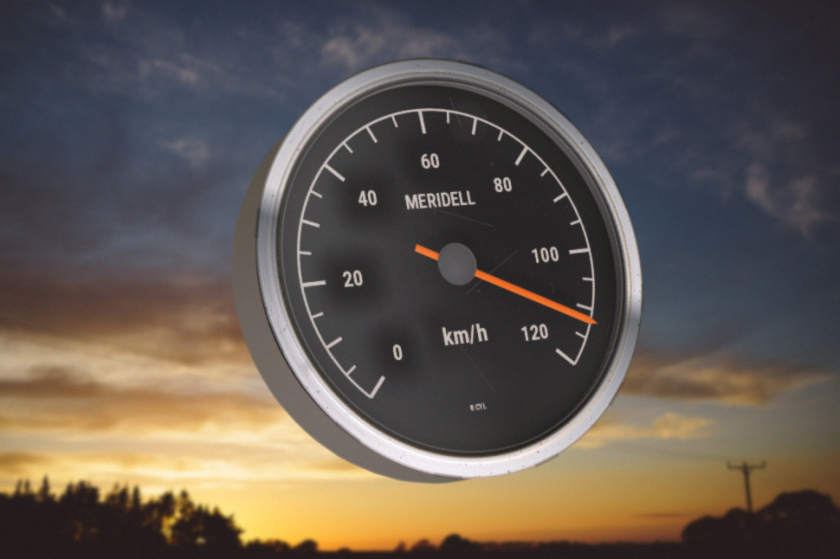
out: 112.5,km/h
